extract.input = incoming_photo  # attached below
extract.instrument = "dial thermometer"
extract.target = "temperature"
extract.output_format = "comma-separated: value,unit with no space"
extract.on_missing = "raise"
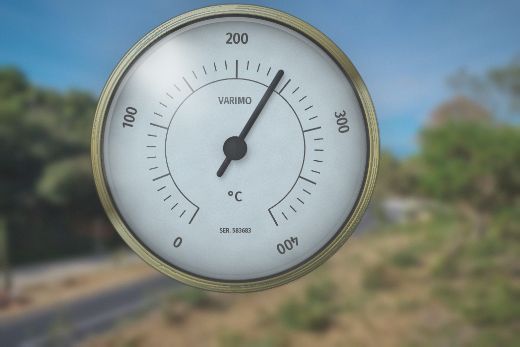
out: 240,°C
